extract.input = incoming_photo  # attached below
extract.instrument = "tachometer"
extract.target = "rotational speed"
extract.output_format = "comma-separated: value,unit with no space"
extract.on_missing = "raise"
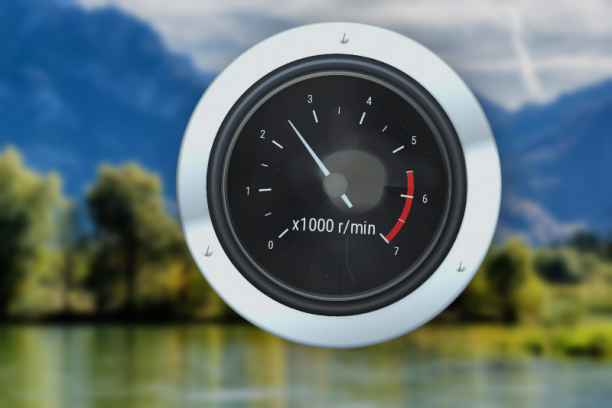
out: 2500,rpm
